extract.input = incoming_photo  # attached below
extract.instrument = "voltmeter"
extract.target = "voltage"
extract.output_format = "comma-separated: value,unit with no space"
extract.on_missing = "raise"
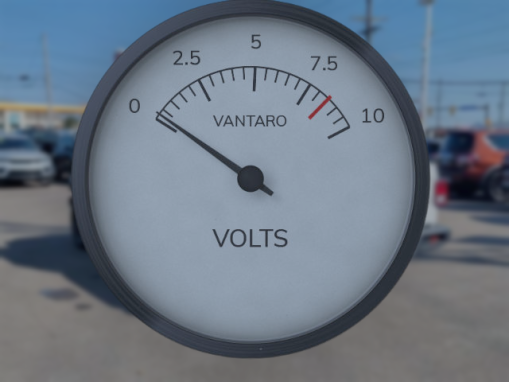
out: 0.25,V
